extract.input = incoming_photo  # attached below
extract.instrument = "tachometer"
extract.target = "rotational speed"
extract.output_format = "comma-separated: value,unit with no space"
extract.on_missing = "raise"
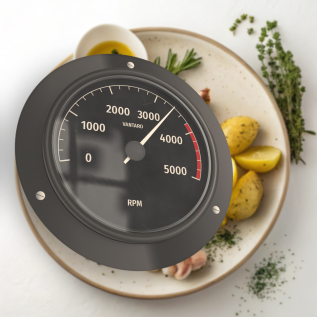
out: 3400,rpm
